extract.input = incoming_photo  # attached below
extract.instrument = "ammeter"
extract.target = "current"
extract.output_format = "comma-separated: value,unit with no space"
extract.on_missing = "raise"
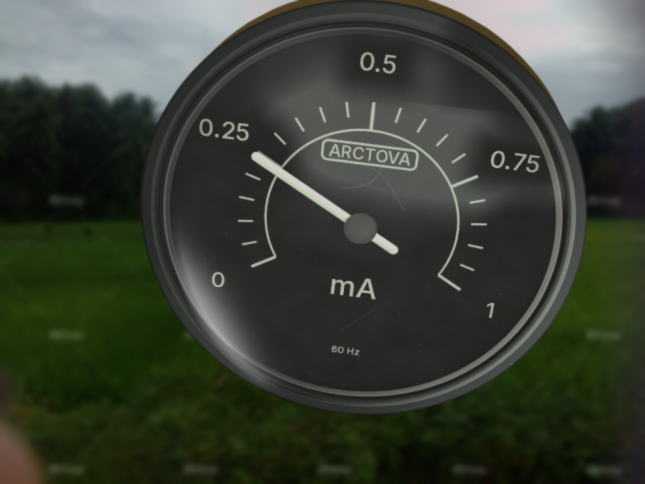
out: 0.25,mA
